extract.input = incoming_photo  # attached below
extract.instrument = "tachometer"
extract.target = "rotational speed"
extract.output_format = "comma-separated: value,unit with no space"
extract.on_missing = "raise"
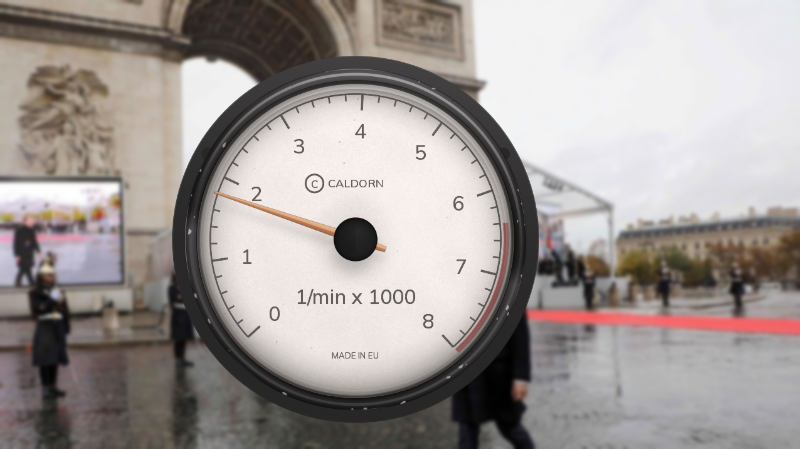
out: 1800,rpm
